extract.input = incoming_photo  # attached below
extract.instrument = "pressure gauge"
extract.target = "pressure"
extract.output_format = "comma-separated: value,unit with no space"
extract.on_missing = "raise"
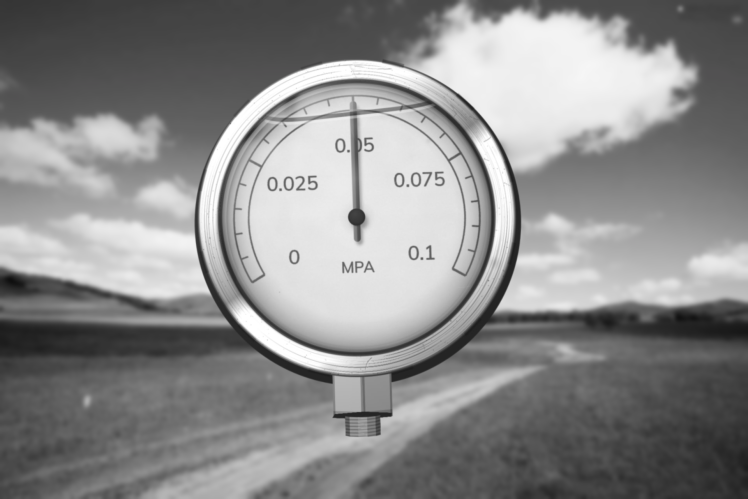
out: 0.05,MPa
